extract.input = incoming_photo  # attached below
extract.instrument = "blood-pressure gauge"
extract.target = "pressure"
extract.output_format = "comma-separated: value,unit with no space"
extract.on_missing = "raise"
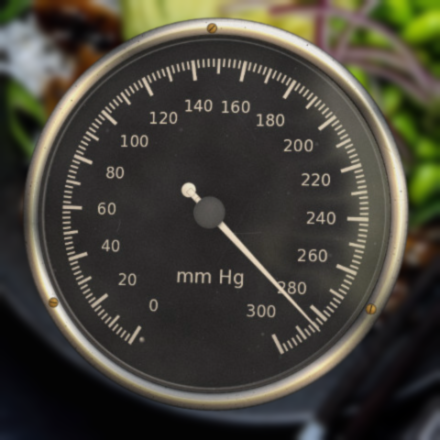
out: 284,mmHg
